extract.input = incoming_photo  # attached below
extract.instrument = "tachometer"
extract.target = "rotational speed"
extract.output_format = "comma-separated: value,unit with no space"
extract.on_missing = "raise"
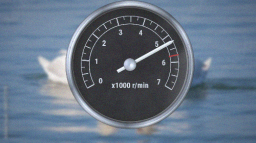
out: 5250,rpm
